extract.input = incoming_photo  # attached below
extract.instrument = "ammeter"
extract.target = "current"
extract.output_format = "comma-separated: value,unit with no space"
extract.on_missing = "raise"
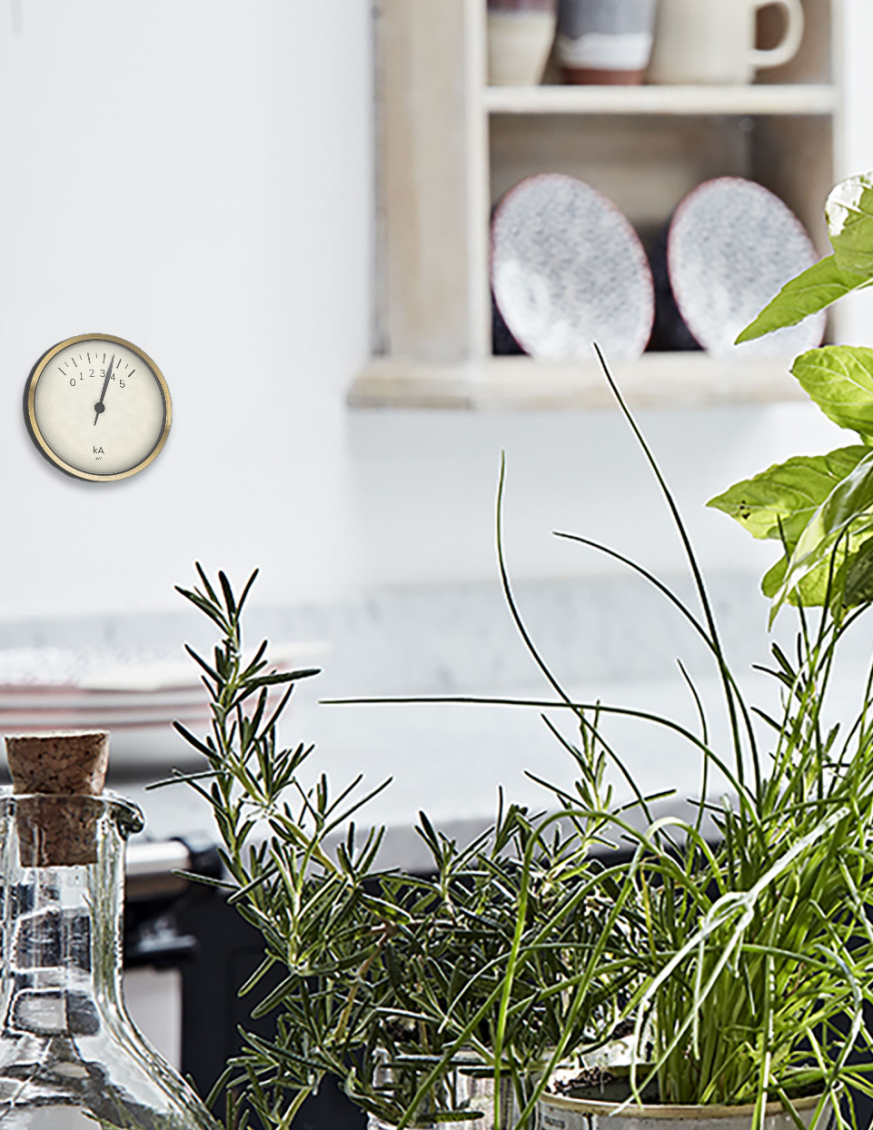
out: 3.5,kA
